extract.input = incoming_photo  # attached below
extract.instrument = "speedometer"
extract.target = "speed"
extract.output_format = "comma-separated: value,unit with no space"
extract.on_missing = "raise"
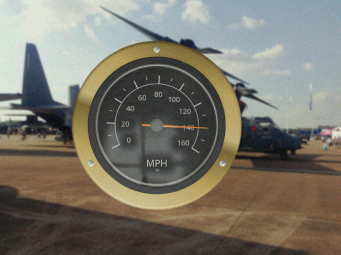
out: 140,mph
